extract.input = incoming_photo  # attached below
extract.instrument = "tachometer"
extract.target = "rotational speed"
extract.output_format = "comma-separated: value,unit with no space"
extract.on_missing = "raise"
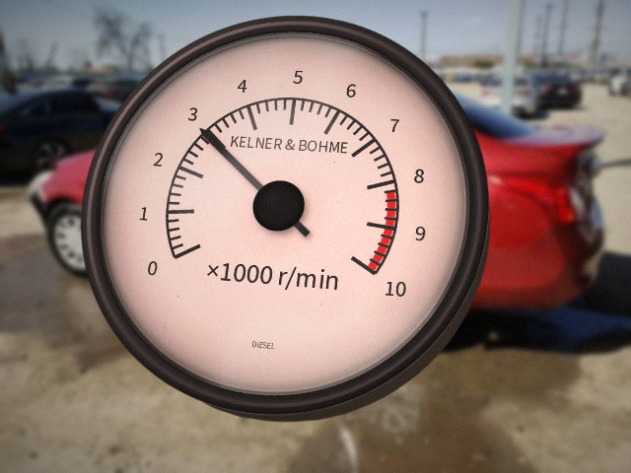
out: 2900,rpm
